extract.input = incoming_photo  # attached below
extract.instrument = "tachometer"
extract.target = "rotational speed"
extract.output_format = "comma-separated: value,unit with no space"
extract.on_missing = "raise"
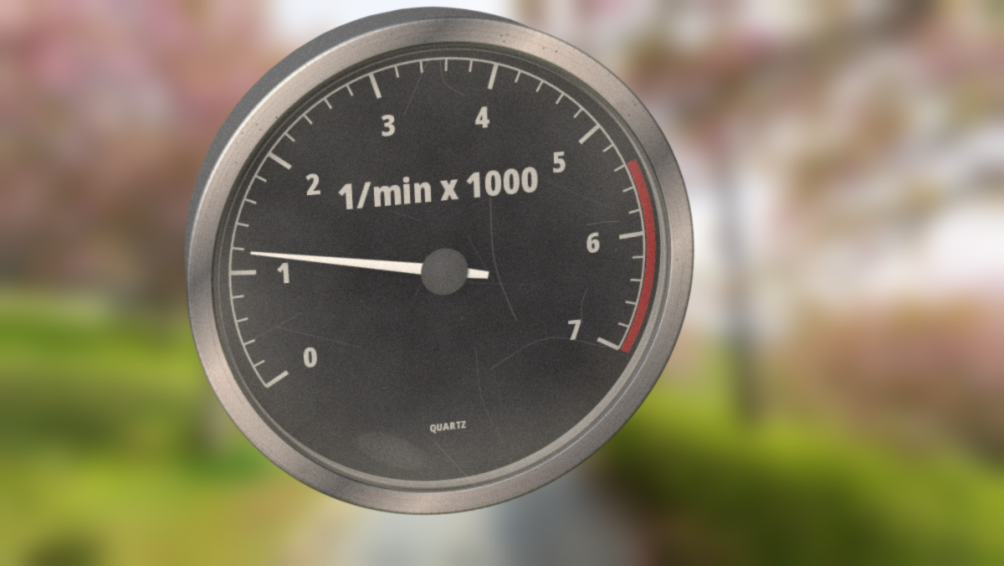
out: 1200,rpm
